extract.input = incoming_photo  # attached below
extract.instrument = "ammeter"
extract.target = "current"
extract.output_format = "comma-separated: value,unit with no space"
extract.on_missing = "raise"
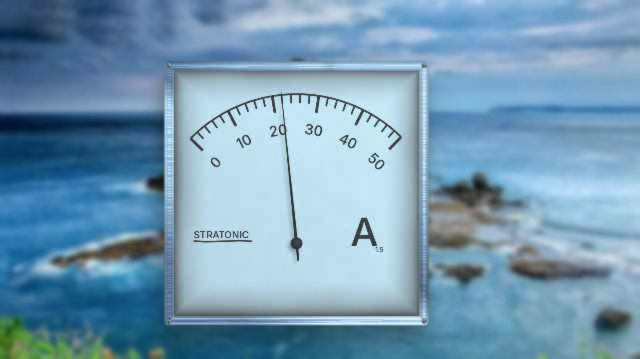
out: 22,A
